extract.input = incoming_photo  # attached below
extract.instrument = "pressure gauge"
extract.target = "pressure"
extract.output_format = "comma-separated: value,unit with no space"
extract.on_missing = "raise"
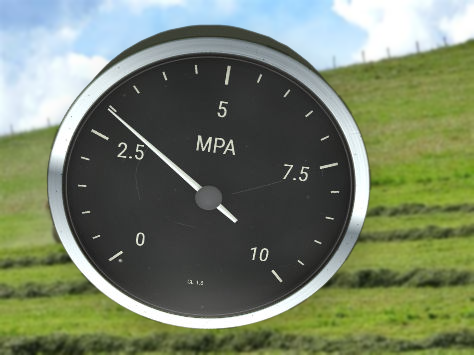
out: 3,MPa
